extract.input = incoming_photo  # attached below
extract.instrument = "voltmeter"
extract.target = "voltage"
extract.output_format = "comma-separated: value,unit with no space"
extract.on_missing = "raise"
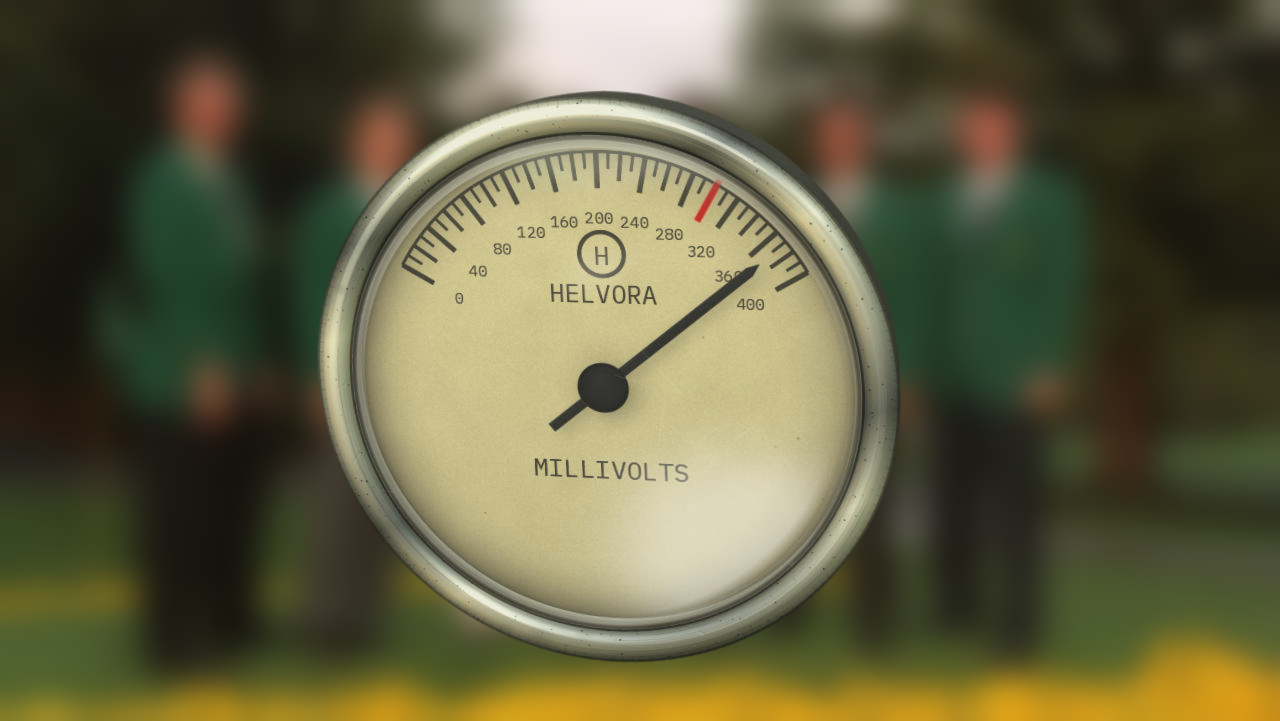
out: 370,mV
